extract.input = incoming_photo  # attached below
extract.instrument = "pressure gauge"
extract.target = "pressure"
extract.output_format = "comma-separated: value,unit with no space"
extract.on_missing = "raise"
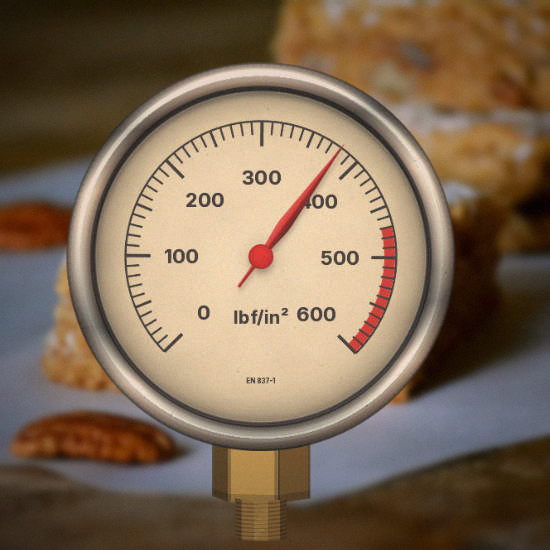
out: 380,psi
